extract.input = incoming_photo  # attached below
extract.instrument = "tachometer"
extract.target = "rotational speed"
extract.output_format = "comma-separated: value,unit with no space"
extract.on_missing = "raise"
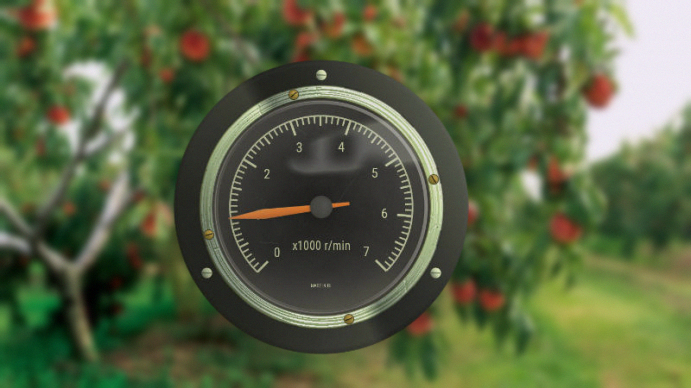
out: 1000,rpm
